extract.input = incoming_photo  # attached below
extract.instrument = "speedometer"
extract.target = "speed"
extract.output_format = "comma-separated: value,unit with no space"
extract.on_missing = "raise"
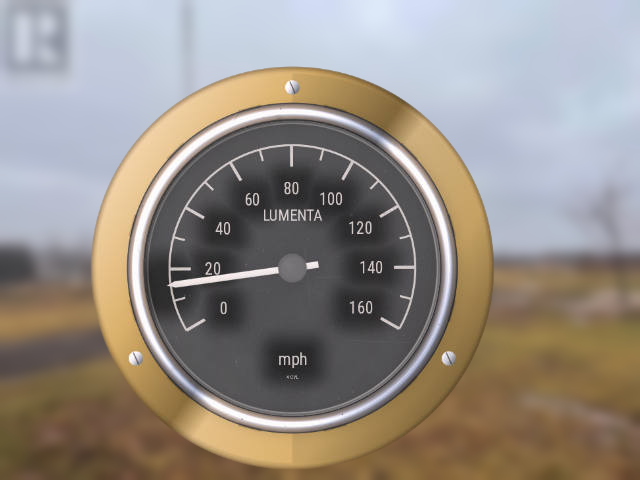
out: 15,mph
